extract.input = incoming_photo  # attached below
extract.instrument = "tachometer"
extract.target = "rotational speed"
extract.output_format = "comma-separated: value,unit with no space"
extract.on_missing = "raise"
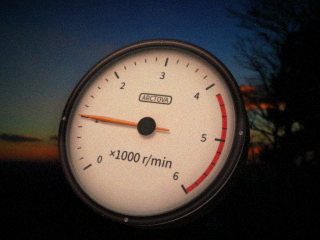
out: 1000,rpm
